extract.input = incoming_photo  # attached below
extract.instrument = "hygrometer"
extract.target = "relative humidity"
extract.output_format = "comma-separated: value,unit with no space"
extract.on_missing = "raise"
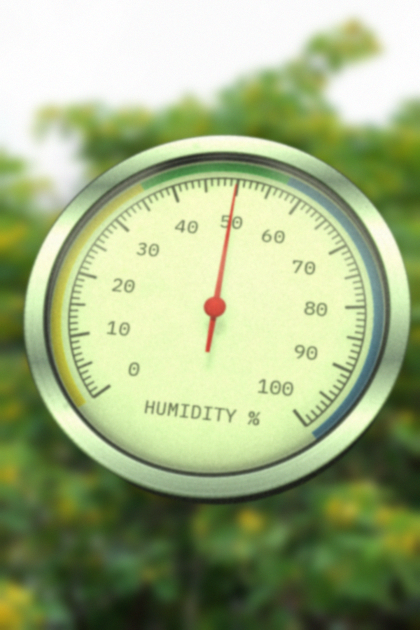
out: 50,%
